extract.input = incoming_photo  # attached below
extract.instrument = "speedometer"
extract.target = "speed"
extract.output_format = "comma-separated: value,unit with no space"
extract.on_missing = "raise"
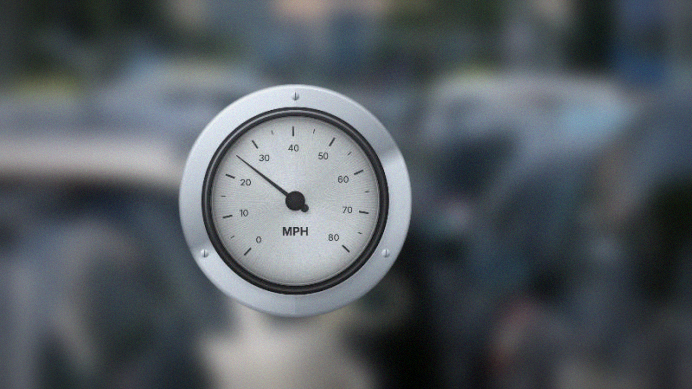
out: 25,mph
